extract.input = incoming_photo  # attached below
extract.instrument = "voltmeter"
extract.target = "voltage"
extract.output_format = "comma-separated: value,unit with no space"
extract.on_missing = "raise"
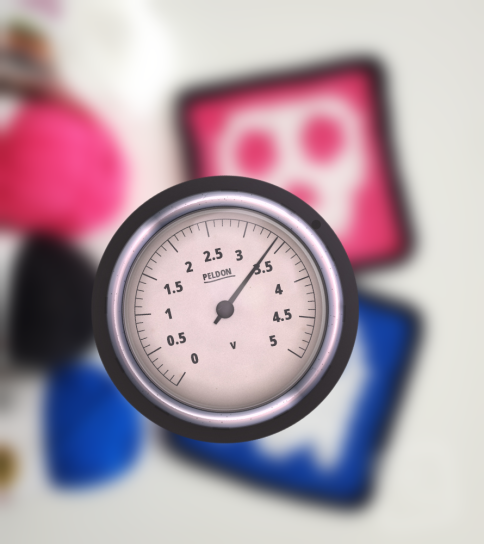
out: 3.4,V
